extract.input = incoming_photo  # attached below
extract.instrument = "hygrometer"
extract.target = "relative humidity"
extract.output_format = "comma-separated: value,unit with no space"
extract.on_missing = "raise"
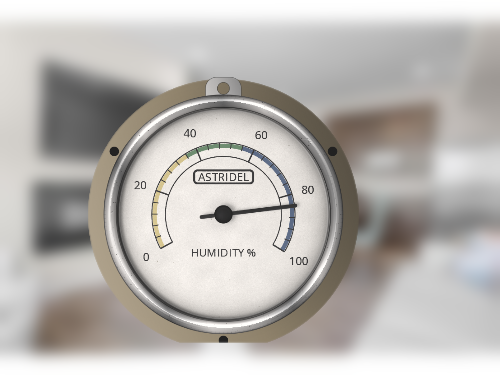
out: 84,%
